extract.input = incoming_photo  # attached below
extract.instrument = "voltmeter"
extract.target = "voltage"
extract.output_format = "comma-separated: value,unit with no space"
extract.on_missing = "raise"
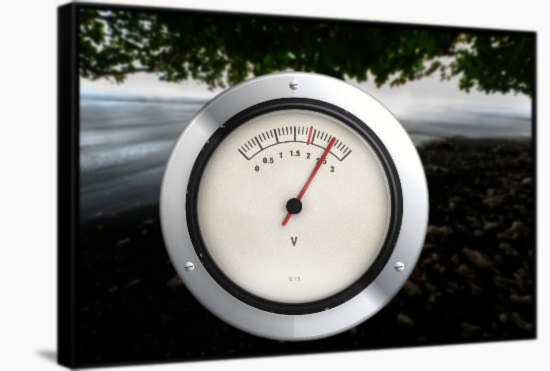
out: 2.5,V
